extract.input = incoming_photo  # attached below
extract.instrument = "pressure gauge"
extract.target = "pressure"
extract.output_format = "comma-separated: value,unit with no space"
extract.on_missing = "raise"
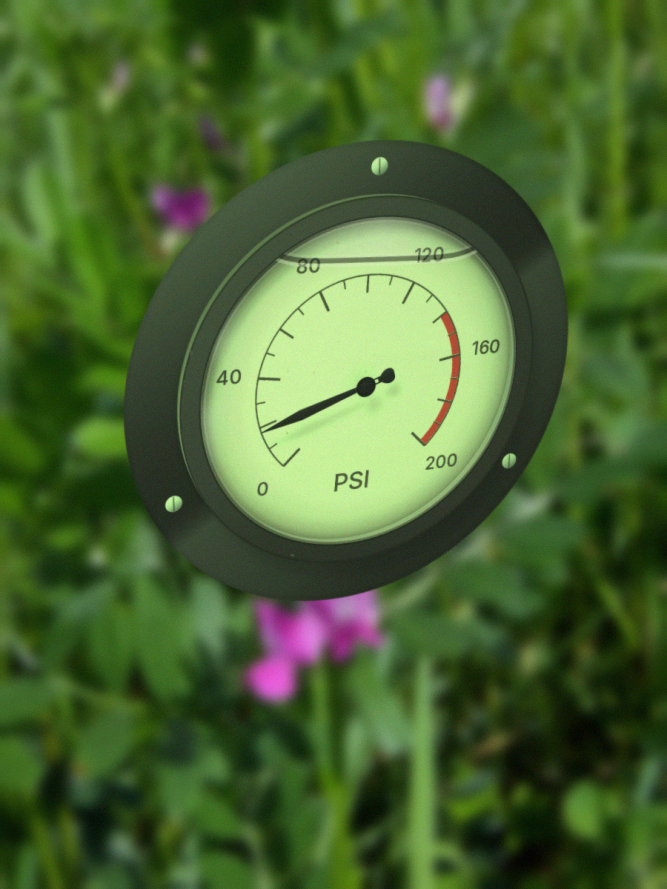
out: 20,psi
